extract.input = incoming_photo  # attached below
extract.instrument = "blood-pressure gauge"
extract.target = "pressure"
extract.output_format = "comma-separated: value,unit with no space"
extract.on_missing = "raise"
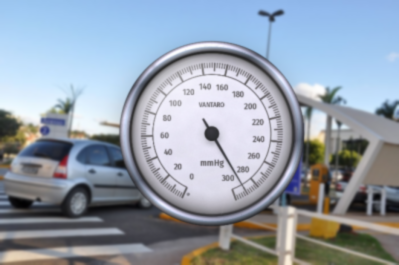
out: 290,mmHg
